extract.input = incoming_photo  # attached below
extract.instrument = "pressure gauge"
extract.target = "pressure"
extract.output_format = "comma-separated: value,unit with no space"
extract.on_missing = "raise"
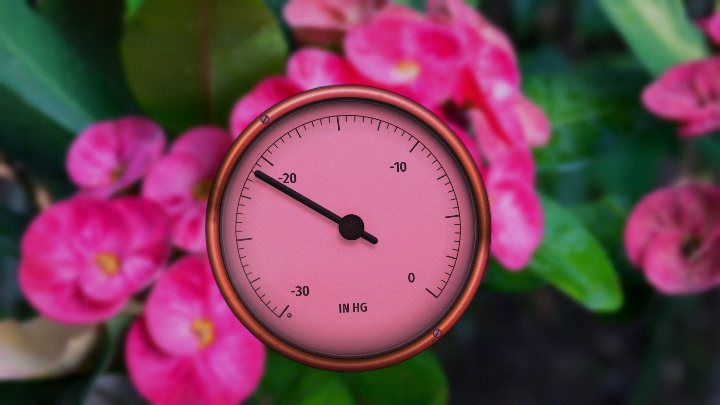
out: -21,inHg
